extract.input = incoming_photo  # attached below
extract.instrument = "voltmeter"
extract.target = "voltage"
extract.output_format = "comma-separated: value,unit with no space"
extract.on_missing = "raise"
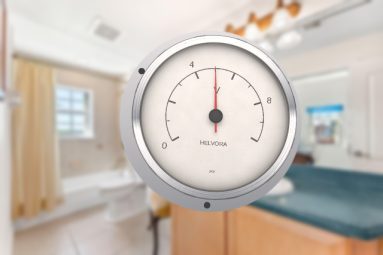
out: 5,V
